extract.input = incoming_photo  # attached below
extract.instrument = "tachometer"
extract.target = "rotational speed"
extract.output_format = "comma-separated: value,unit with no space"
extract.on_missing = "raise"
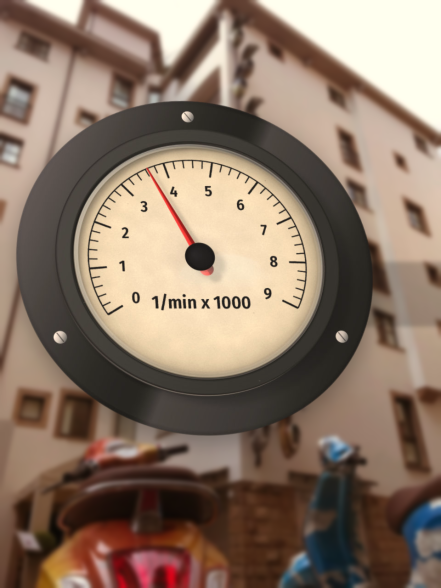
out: 3600,rpm
